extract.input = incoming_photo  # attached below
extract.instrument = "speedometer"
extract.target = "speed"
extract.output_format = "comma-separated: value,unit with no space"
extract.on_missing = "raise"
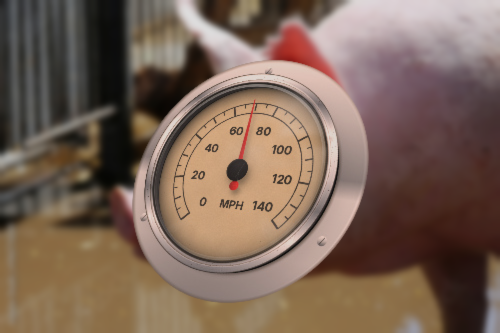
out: 70,mph
